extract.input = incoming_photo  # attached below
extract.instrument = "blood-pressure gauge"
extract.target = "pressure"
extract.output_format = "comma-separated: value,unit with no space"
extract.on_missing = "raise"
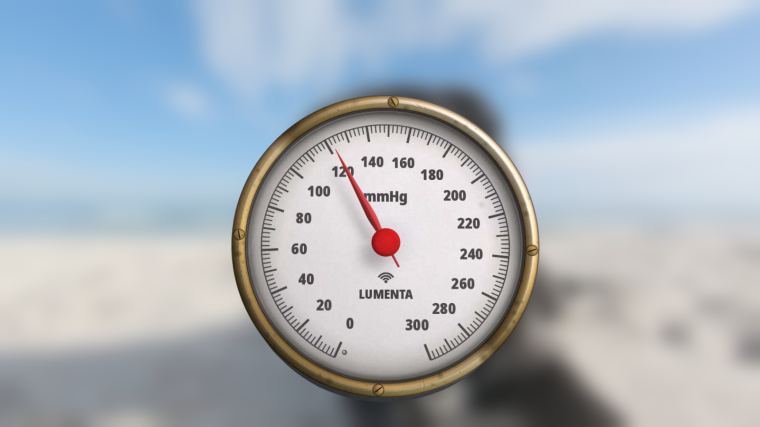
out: 122,mmHg
